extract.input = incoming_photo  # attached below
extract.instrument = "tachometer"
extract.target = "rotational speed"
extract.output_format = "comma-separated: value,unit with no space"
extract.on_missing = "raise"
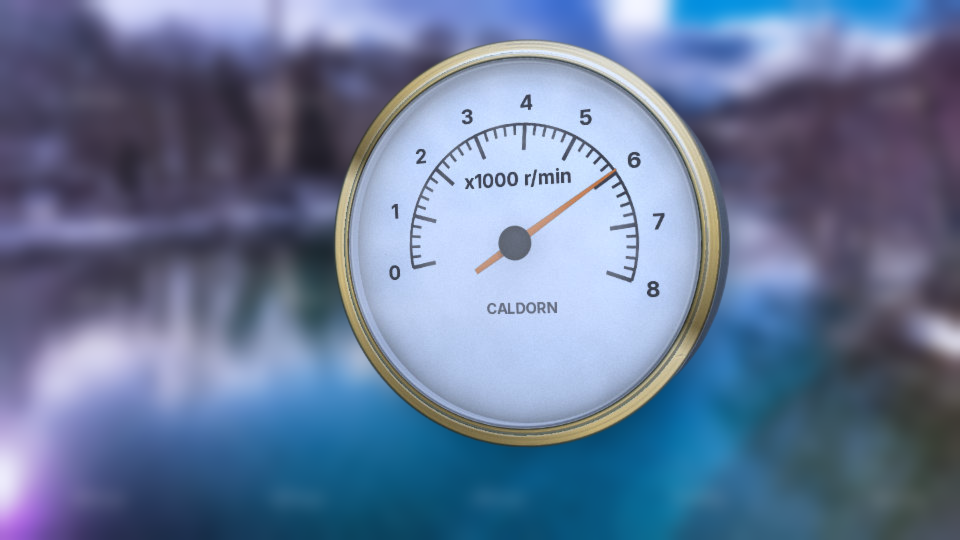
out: 6000,rpm
